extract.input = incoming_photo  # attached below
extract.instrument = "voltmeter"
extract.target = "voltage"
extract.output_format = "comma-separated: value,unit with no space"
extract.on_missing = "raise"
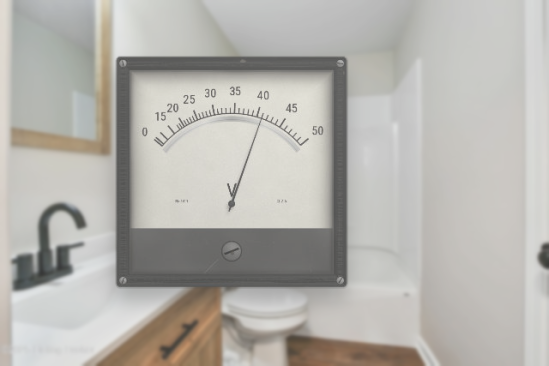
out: 41,V
